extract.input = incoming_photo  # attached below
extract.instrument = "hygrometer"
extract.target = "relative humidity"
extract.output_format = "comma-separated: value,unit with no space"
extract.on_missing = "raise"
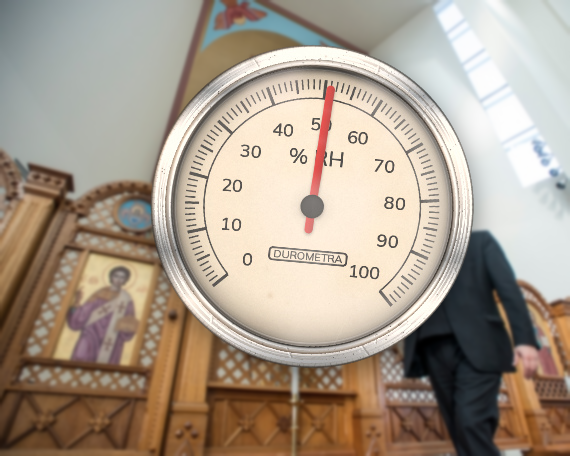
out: 51,%
